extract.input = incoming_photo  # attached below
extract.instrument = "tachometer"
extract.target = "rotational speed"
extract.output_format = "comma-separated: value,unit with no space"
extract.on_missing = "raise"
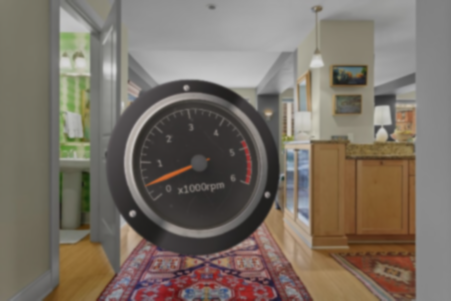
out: 400,rpm
